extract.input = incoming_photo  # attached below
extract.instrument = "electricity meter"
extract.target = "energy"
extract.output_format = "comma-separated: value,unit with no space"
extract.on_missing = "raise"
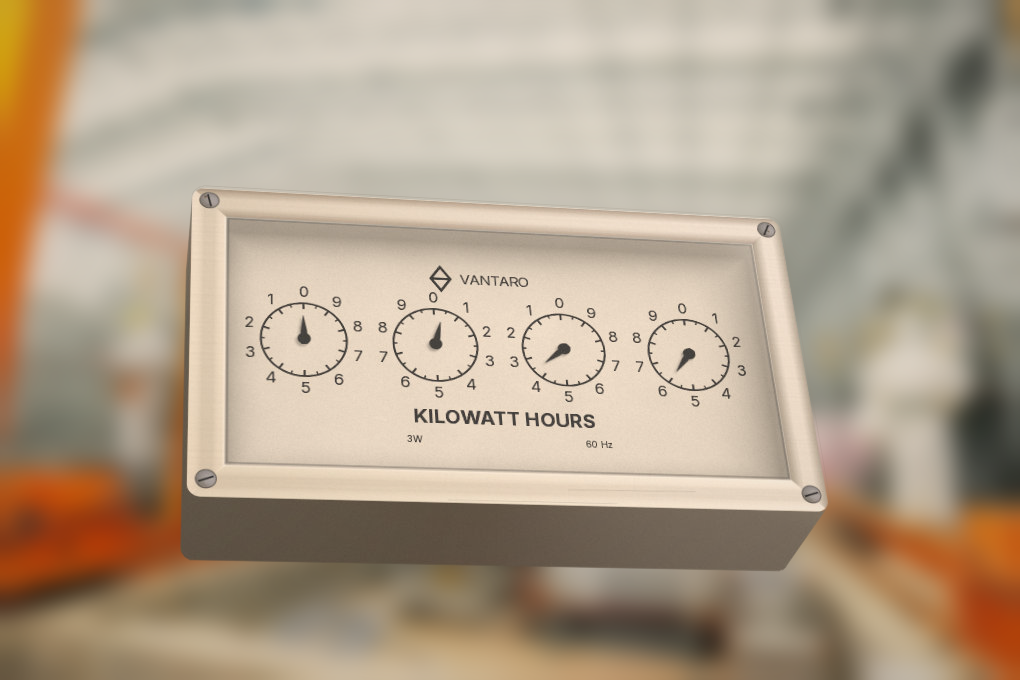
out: 36,kWh
